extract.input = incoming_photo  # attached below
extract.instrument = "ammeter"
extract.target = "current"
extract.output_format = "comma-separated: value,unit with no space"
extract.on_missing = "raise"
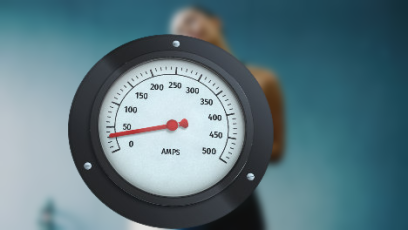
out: 30,A
